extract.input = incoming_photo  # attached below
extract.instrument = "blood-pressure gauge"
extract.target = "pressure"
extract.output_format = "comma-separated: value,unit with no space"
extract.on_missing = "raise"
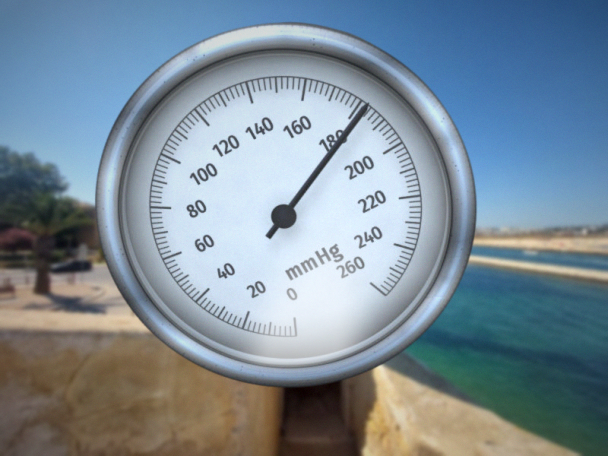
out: 182,mmHg
